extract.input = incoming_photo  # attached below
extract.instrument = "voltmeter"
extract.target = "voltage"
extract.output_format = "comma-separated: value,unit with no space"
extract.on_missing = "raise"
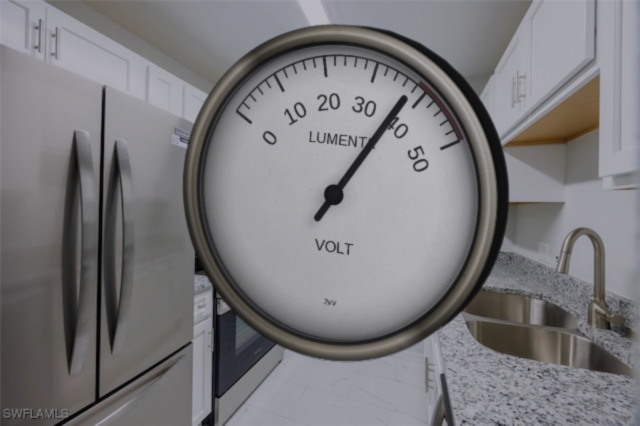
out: 38,V
